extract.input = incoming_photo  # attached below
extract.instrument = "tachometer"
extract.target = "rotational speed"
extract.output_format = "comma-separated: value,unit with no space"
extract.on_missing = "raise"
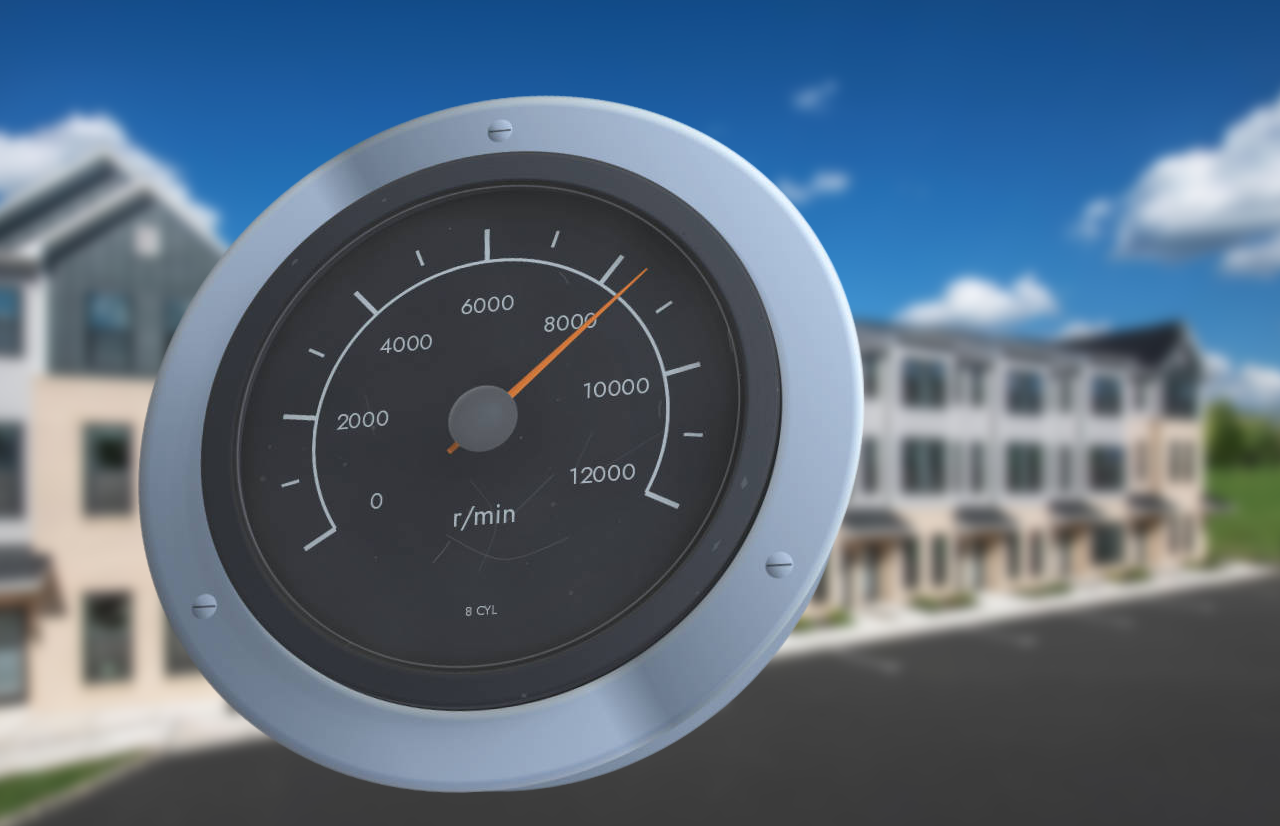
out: 8500,rpm
